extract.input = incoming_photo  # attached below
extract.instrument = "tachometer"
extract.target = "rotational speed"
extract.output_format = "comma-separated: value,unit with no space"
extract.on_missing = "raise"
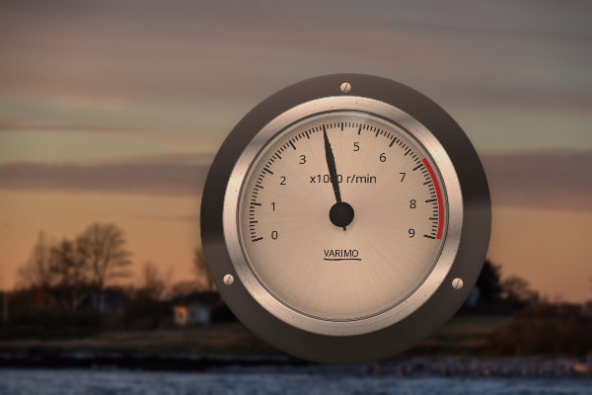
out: 4000,rpm
